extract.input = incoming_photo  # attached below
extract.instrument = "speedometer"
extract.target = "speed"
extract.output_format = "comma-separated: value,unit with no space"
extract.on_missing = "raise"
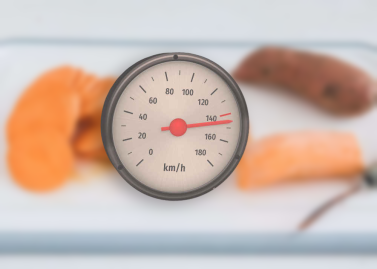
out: 145,km/h
